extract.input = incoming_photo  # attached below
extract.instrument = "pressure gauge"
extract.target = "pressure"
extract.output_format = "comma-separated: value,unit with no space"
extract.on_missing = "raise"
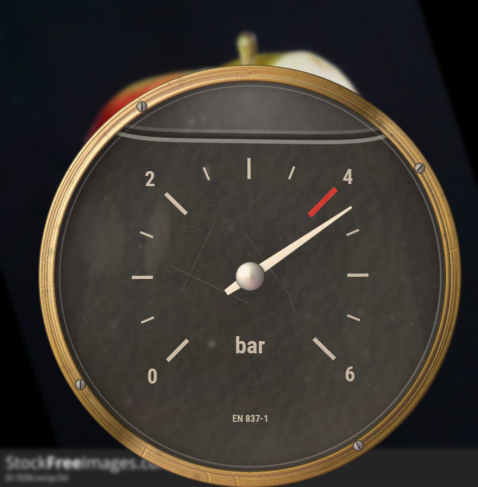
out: 4.25,bar
